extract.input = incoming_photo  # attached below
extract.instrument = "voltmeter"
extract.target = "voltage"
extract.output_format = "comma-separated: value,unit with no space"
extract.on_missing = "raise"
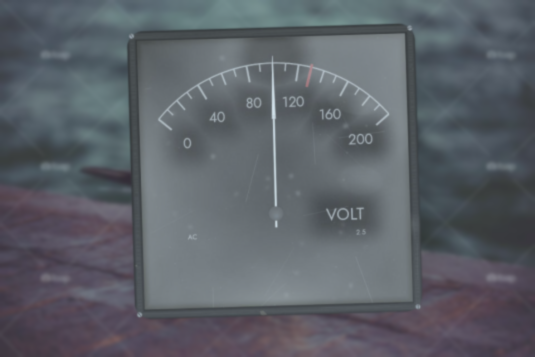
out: 100,V
